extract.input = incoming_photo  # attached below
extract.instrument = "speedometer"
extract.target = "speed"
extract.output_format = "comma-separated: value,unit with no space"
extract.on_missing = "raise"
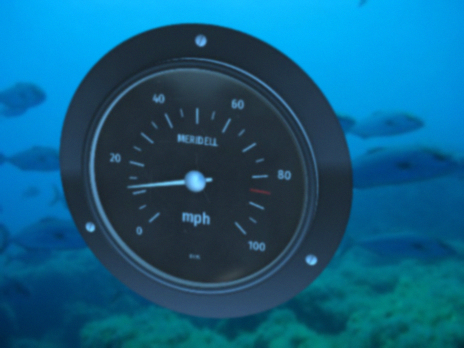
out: 12.5,mph
